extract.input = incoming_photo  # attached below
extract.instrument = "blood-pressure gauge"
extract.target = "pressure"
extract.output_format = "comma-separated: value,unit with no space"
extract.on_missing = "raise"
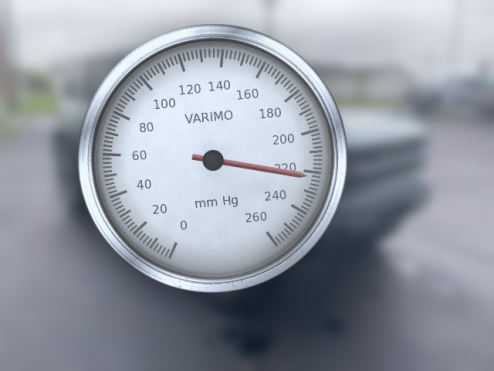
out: 222,mmHg
